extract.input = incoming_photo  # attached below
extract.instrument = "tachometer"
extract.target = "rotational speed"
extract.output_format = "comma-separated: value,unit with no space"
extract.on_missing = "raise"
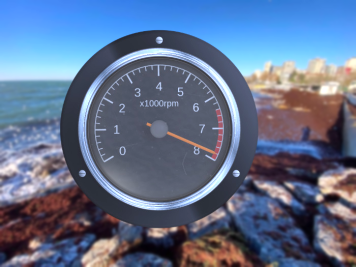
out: 7800,rpm
